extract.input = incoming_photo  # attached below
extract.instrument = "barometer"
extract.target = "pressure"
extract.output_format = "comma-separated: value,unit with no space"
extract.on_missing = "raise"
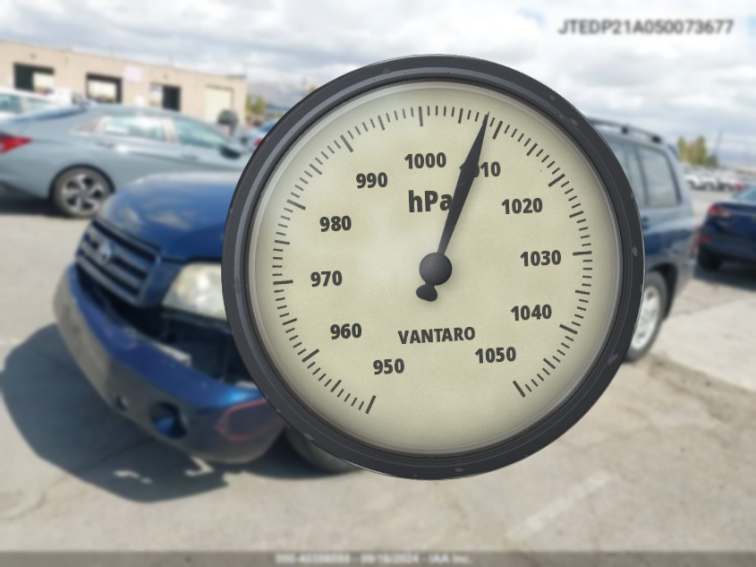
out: 1008,hPa
